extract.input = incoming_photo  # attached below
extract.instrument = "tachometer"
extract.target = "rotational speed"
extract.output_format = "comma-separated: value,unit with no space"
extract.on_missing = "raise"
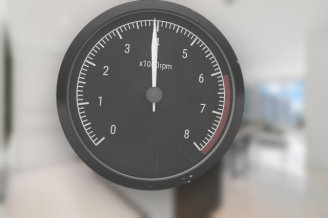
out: 3900,rpm
